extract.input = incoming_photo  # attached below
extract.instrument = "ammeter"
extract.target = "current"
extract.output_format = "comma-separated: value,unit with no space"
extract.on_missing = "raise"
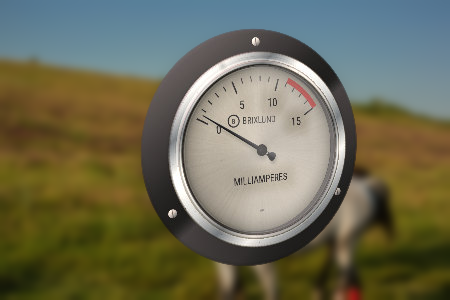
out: 0.5,mA
